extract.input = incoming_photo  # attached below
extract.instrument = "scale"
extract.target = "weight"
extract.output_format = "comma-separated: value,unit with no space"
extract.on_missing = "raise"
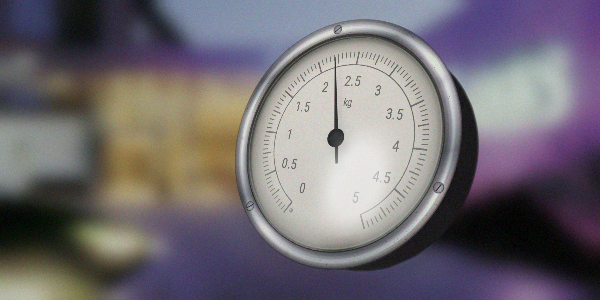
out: 2.25,kg
